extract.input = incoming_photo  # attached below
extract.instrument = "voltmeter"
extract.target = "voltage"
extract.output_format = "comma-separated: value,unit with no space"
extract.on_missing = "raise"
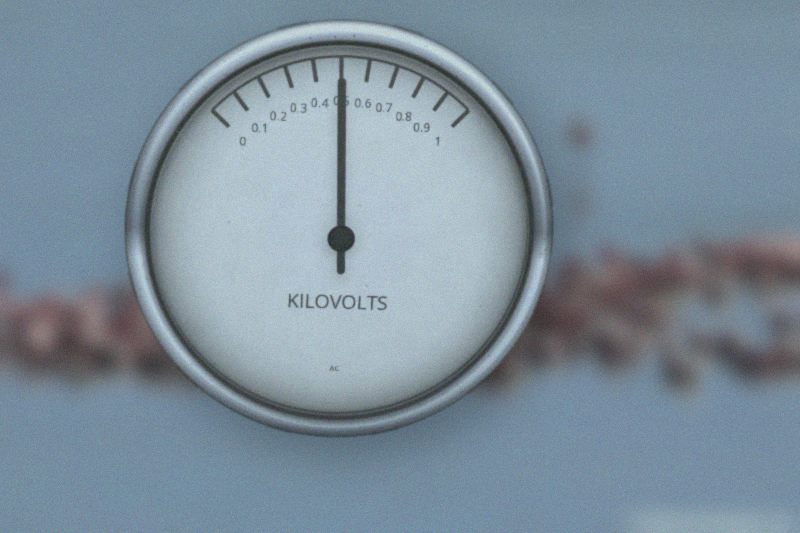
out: 0.5,kV
